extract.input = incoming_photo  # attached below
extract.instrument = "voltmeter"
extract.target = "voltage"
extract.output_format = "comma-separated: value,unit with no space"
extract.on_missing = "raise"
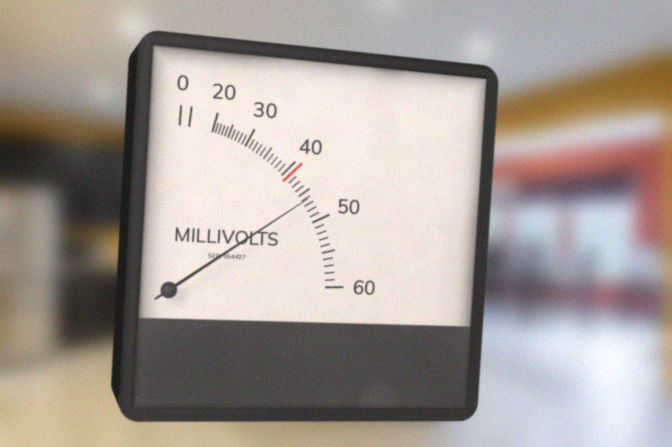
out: 46,mV
